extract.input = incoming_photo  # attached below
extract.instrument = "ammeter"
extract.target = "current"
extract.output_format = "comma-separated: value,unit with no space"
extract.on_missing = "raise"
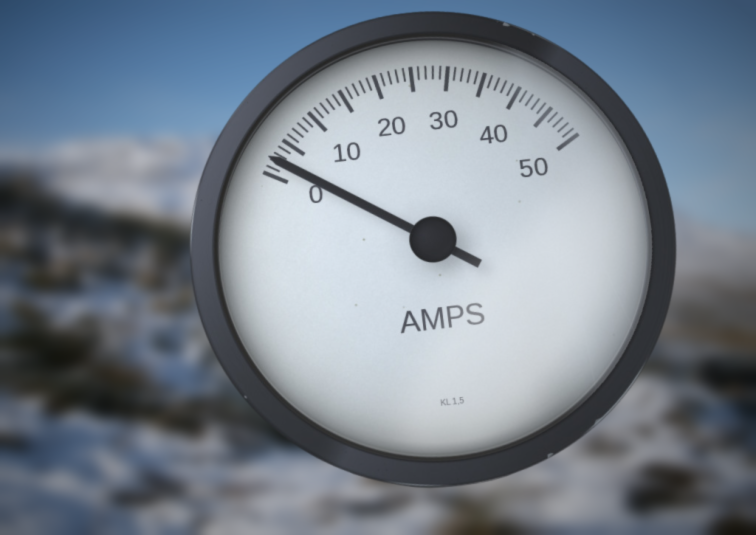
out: 2,A
